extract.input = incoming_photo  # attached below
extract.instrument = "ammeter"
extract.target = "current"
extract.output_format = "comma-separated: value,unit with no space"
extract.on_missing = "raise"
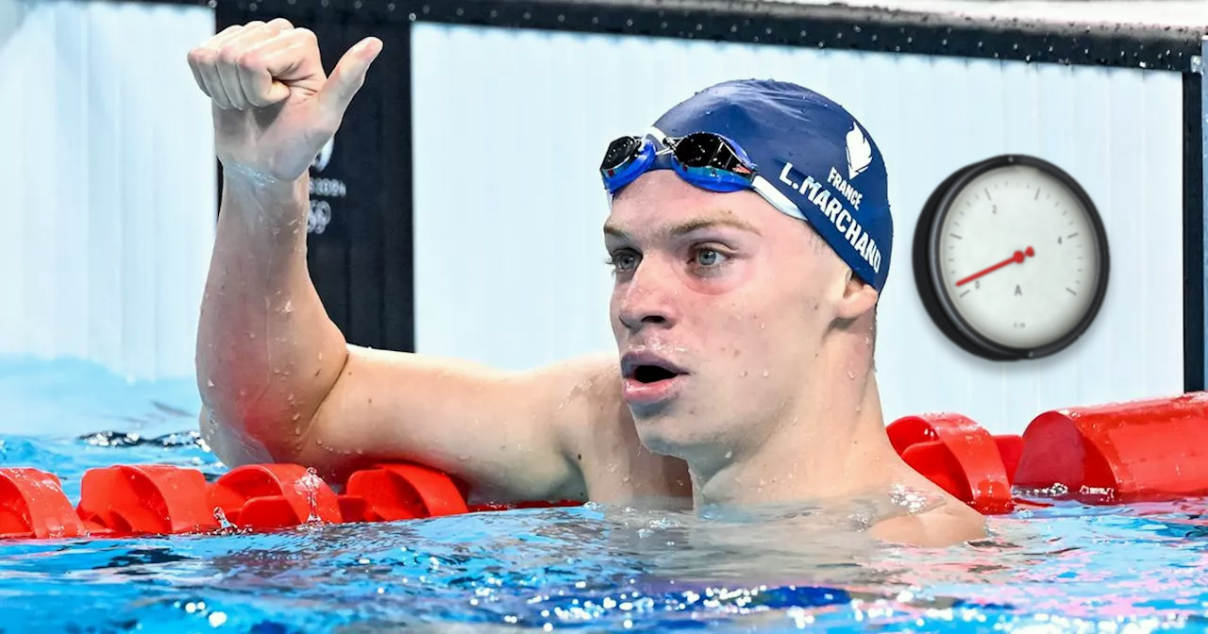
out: 0.2,A
